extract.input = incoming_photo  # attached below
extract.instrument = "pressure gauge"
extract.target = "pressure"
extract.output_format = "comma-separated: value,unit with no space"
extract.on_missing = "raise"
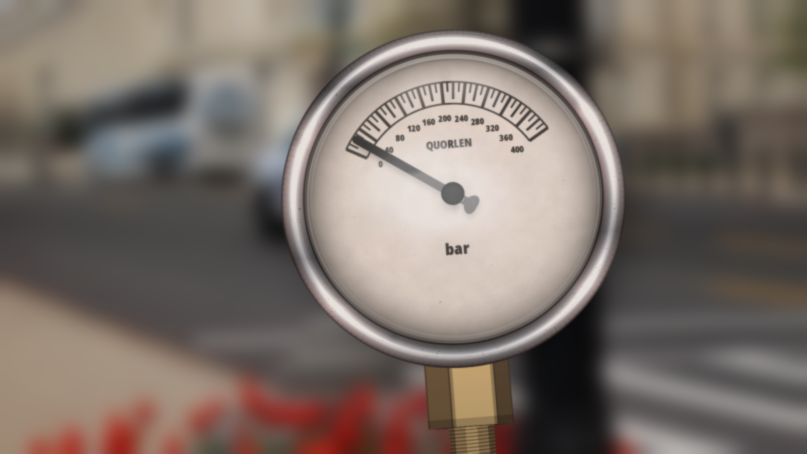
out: 20,bar
